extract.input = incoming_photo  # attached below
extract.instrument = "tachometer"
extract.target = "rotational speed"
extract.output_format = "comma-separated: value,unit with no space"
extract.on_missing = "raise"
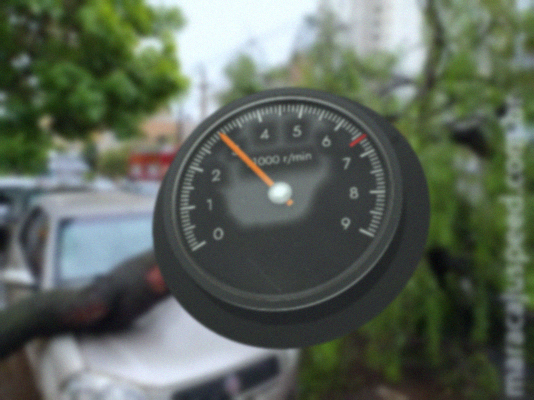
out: 3000,rpm
